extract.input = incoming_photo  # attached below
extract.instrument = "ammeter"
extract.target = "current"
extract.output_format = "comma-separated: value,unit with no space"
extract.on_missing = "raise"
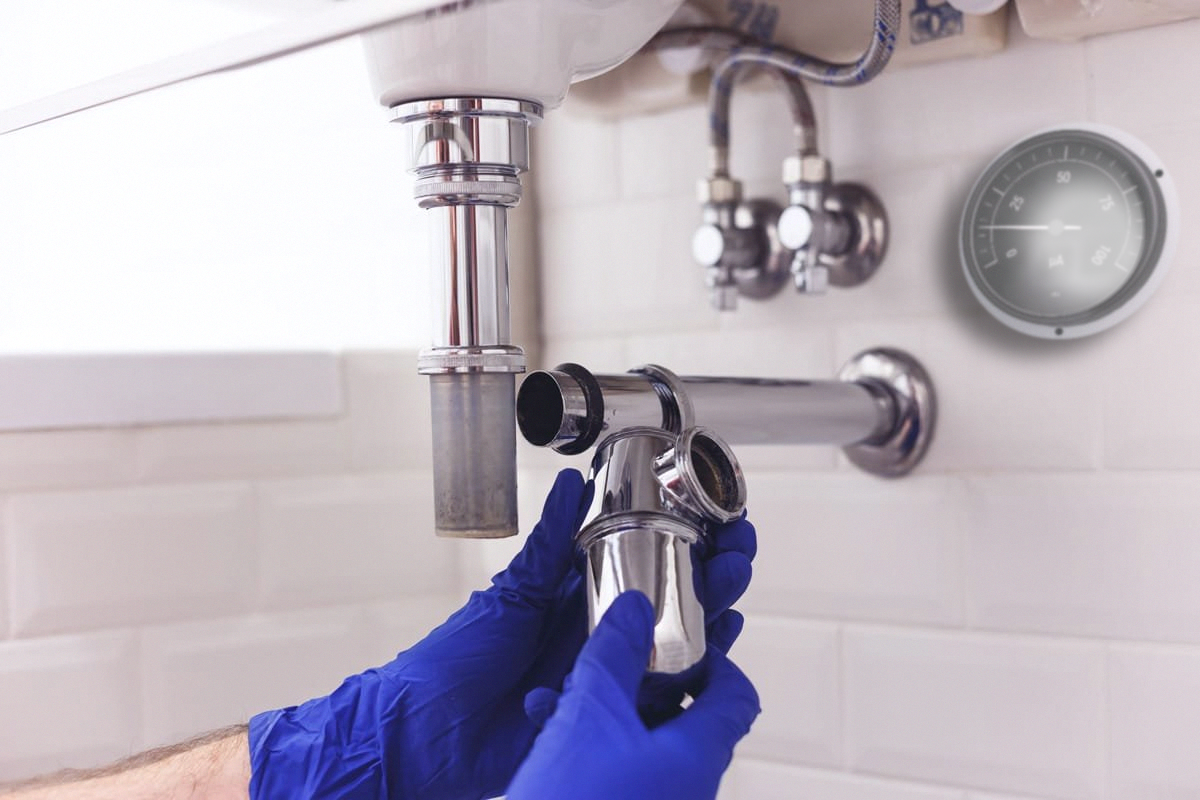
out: 12.5,µA
